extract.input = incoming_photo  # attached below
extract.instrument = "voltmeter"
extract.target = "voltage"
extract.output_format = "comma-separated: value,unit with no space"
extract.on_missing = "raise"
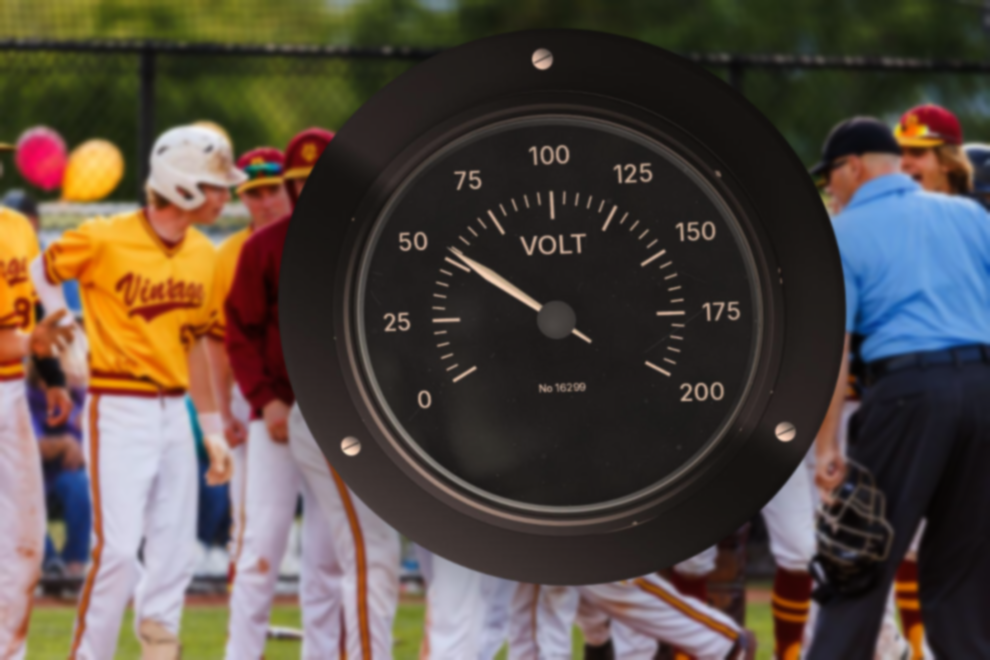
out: 55,V
